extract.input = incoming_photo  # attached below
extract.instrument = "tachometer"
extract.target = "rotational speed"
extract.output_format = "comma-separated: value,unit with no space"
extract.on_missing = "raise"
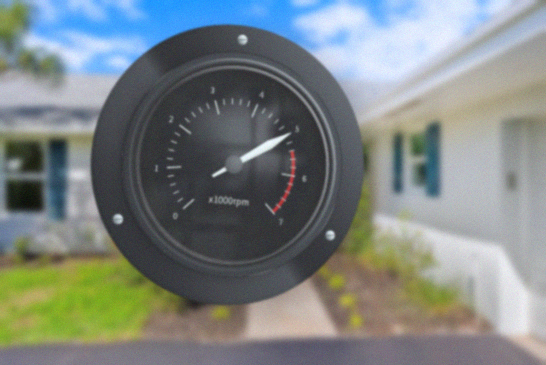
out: 5000,rpm
